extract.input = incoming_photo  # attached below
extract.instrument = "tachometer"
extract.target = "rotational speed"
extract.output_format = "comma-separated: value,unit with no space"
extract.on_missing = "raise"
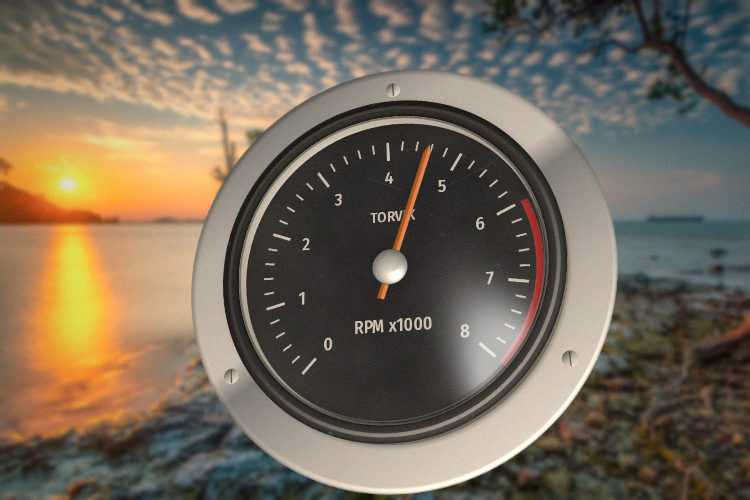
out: 4600,rpm
